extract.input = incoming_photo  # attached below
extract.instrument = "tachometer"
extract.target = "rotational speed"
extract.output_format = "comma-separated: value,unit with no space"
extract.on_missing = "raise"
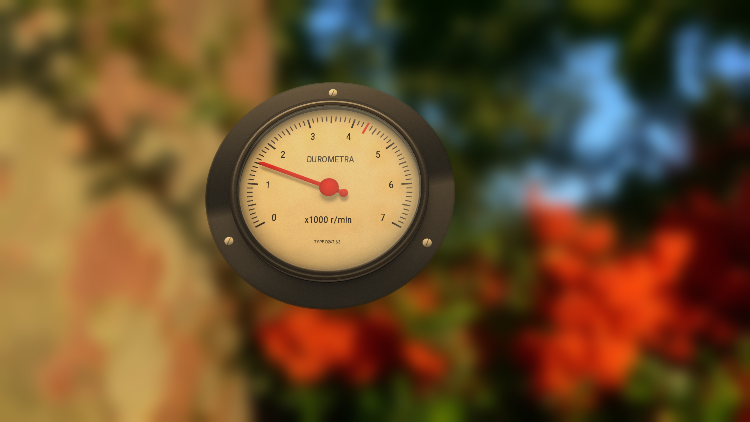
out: 1500,rpm
